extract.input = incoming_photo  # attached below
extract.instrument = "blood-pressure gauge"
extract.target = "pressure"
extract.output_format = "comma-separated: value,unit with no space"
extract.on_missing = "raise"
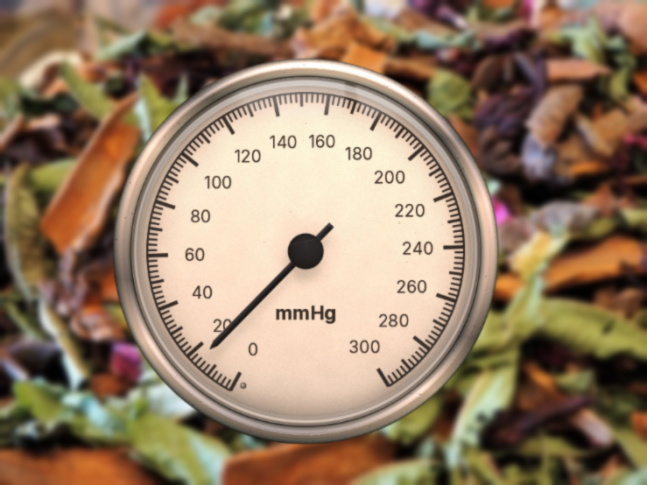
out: 16,mmHg
